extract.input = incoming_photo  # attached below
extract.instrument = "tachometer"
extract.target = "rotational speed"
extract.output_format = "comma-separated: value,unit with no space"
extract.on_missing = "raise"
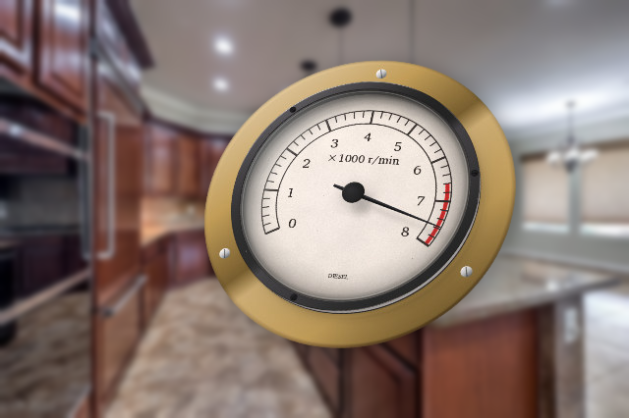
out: 7600,rpm
